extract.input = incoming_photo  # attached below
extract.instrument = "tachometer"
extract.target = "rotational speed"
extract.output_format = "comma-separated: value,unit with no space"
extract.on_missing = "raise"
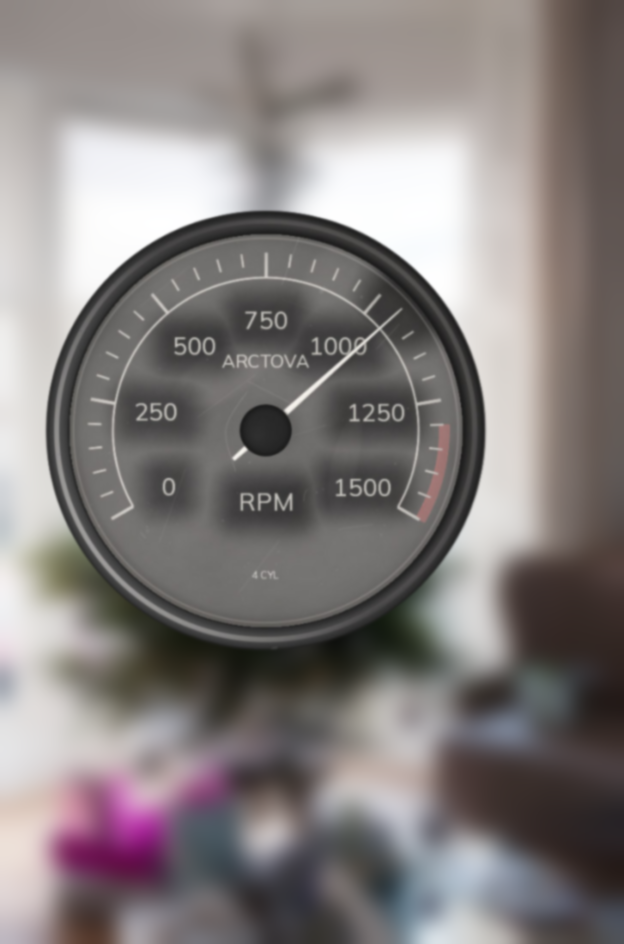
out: 1050,rpm
